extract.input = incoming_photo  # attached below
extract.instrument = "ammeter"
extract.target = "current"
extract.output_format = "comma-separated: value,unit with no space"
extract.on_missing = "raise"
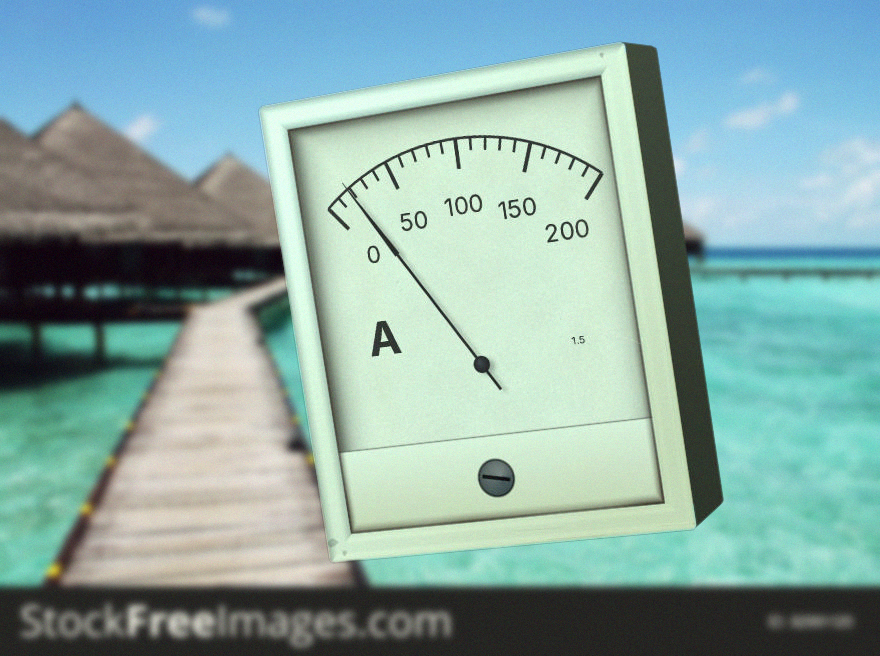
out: 20,A
